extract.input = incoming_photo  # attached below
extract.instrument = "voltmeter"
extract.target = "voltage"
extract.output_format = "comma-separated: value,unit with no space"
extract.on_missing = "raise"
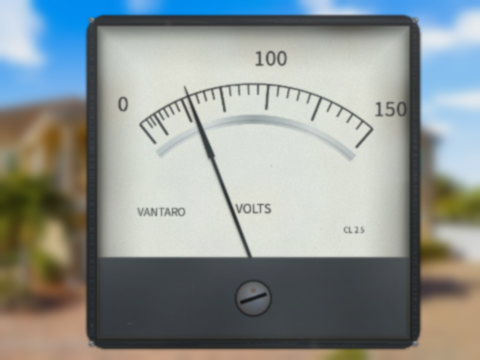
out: 55,V
